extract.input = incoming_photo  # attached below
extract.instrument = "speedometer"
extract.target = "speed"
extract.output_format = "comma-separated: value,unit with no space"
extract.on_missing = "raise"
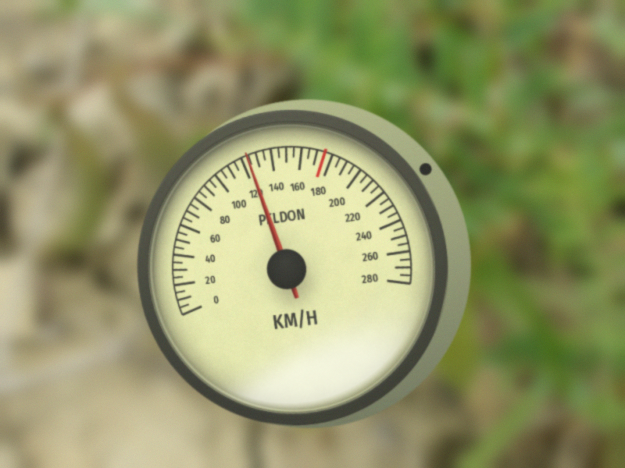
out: 125,km/h
